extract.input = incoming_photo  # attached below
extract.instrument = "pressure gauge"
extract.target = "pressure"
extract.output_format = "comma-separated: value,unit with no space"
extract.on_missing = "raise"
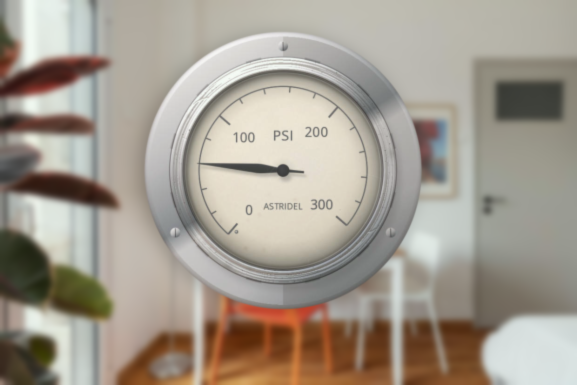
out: 60,psi
